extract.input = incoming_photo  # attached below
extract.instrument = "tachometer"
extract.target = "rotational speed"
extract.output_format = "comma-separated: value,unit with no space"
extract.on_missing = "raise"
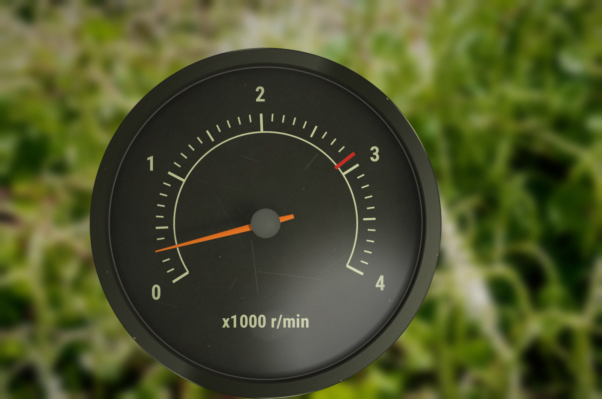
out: 300,rpm
